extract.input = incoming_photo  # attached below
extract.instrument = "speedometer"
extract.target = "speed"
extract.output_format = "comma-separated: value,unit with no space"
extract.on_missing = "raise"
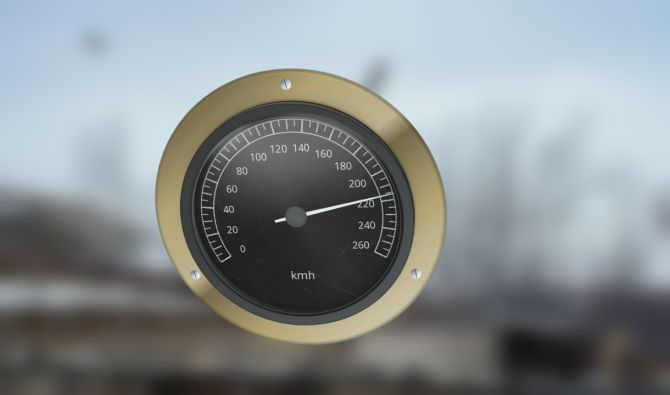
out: 215,km/h
